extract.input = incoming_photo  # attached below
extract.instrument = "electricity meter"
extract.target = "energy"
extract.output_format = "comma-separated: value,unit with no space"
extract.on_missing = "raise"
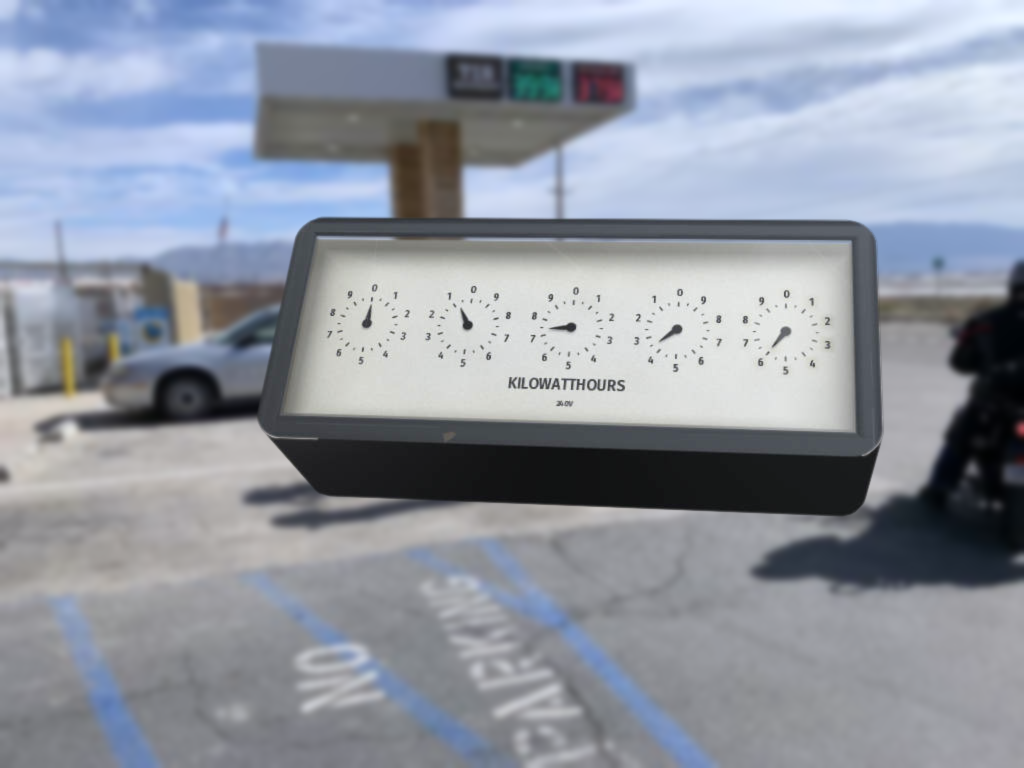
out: 736,kWh
